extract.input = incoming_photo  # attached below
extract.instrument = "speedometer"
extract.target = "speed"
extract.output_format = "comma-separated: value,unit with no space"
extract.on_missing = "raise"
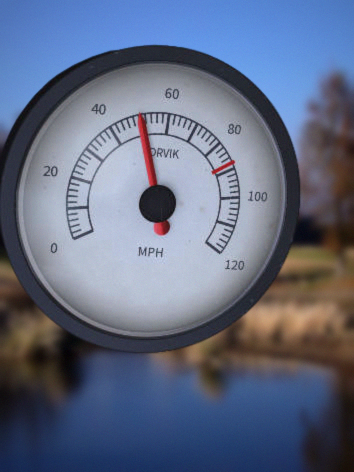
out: 50,mph
